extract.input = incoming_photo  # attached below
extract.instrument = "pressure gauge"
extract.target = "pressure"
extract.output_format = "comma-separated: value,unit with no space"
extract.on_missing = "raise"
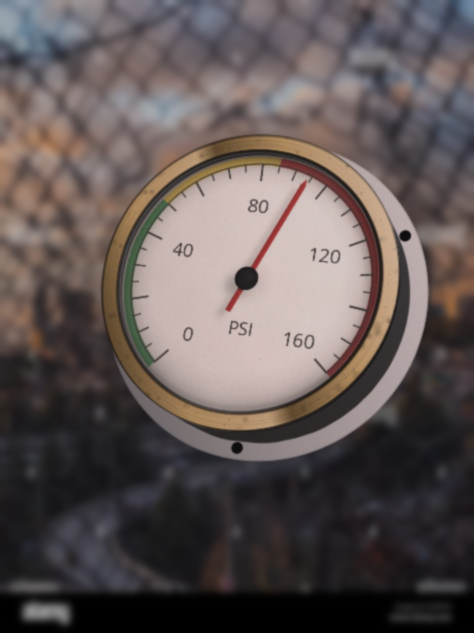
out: 95,psi
